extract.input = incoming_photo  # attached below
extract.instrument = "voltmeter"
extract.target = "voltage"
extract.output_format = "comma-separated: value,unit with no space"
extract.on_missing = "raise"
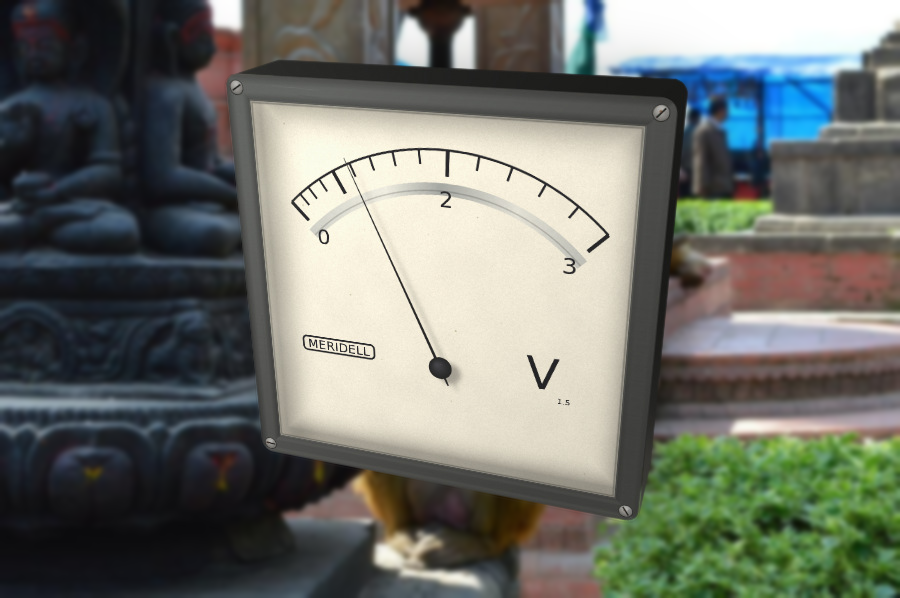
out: 1.2,V
